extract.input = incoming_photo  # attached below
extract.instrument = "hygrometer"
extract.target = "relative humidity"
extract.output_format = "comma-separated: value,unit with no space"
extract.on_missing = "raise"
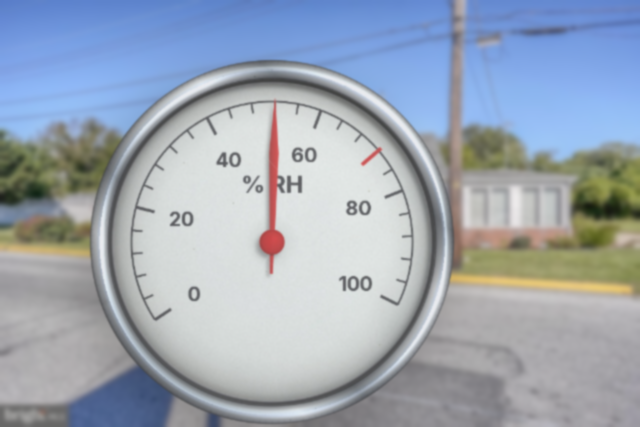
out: 52,%
